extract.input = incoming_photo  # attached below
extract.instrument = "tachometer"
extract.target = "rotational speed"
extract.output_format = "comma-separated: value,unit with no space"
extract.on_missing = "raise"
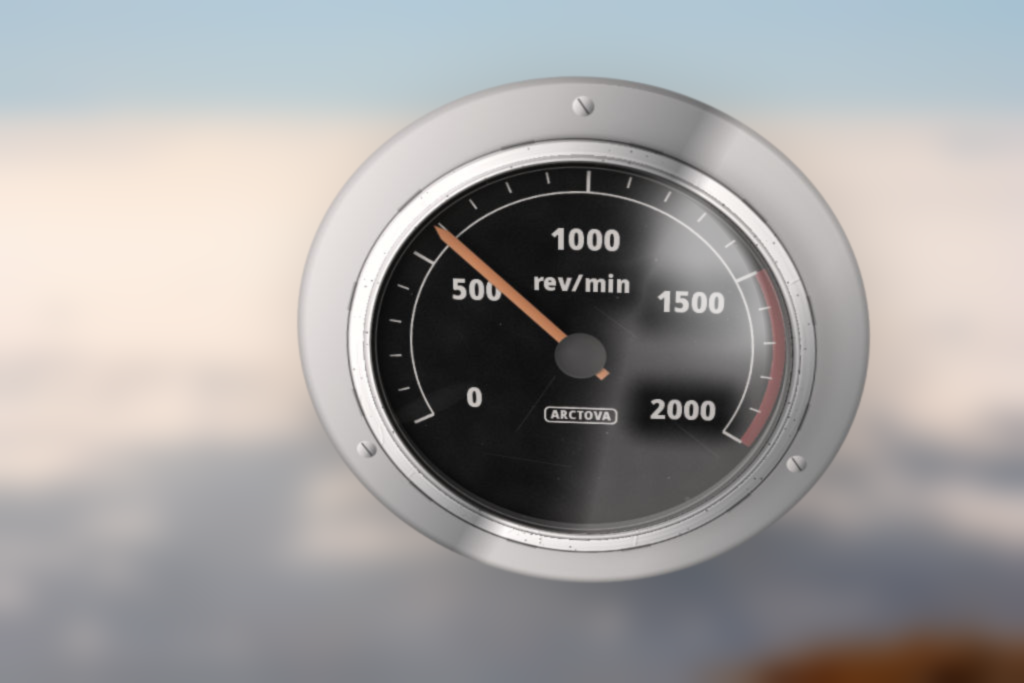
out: 600,rpm
